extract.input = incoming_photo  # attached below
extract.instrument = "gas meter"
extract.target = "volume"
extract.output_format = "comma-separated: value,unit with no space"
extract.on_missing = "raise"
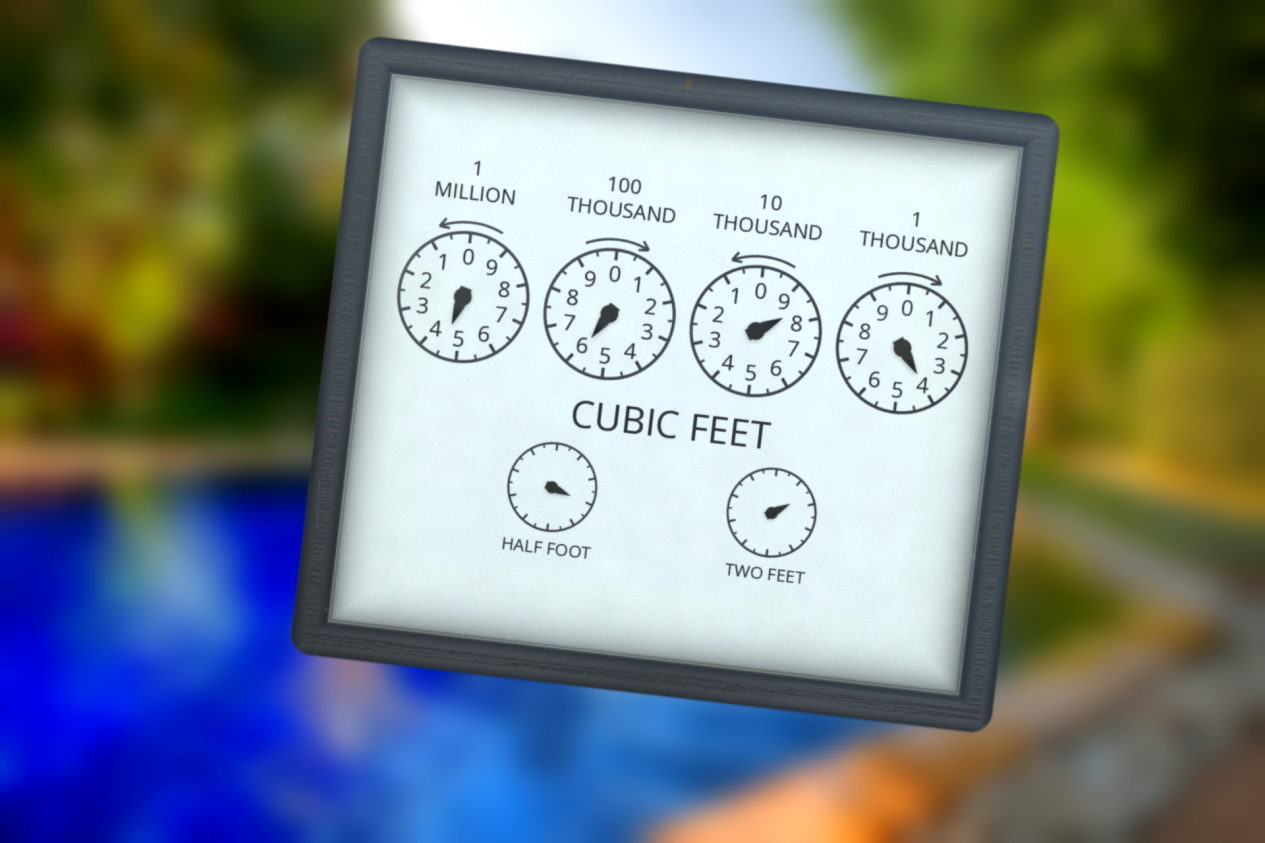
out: 458400,ft³
